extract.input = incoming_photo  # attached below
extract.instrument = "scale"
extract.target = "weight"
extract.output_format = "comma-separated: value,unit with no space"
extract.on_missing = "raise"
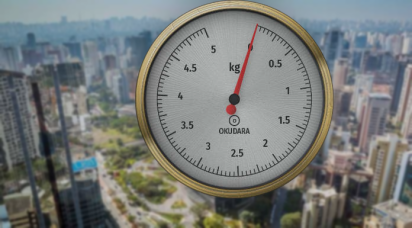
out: 0,kg
